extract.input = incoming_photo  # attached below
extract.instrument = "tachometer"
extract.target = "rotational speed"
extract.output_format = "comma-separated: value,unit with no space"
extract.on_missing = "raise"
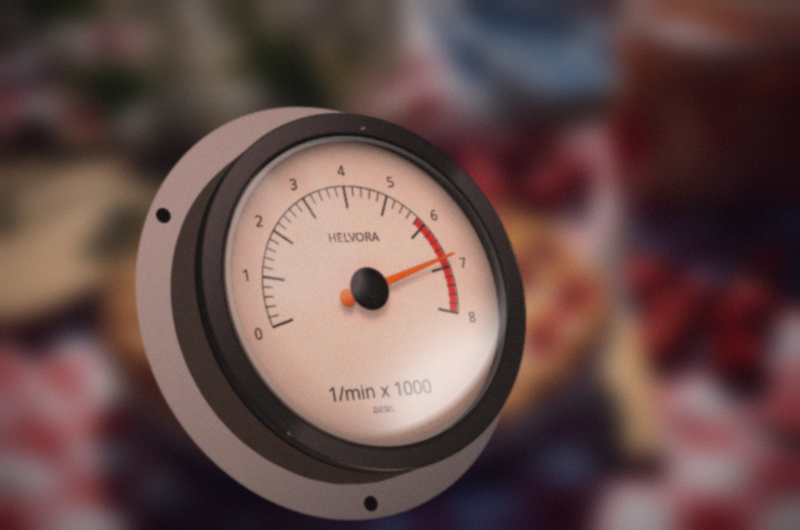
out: 6800,rpm
